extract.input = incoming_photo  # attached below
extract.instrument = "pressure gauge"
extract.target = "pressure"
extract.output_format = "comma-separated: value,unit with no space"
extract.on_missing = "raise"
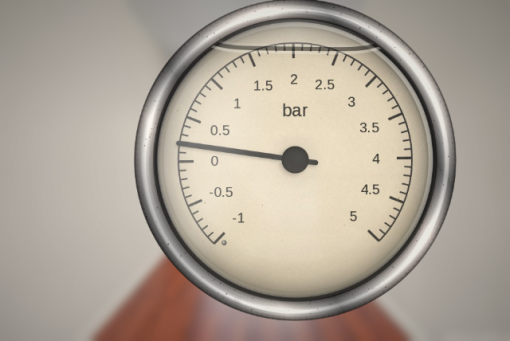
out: 0.2,bar
